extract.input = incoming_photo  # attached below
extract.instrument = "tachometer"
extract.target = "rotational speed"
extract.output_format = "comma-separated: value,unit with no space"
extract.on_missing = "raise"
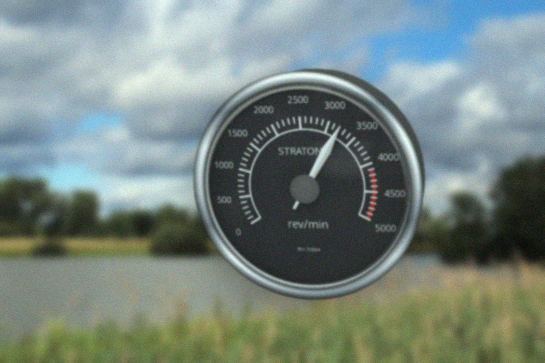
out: 3200,rpm
